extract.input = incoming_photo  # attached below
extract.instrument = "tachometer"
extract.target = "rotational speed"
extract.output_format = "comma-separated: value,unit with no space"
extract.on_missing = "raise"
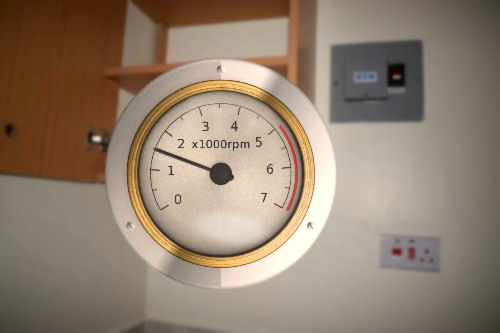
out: 1500,rpm
